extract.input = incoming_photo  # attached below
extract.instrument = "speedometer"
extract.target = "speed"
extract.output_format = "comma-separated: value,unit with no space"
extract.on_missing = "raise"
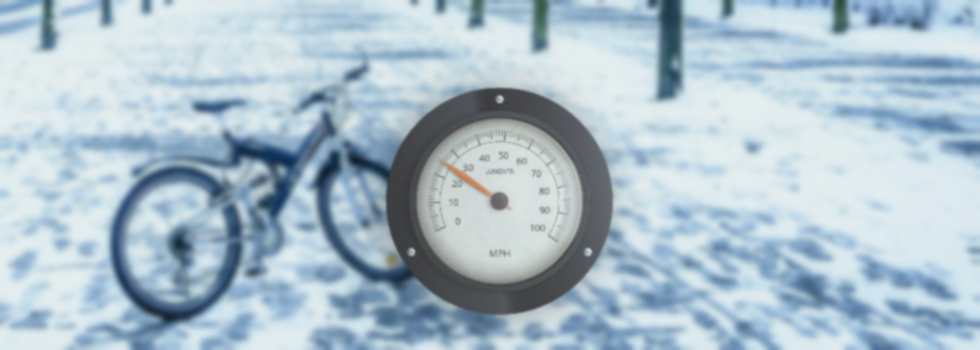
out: 25,mph
